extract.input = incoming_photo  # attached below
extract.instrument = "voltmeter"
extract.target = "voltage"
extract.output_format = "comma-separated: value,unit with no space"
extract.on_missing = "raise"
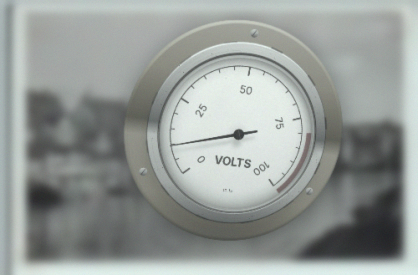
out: 10,V
